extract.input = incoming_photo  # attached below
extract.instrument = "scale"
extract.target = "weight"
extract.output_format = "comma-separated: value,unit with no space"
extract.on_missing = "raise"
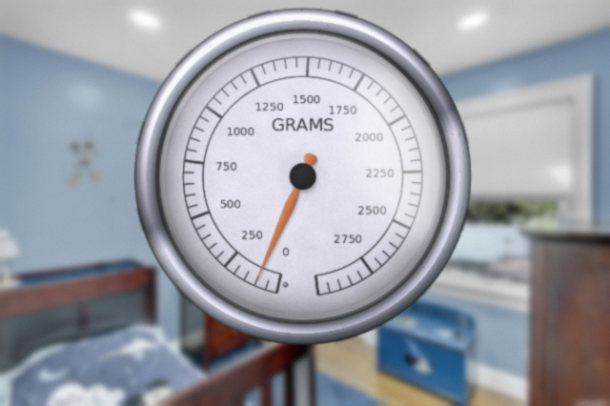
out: 100,g
